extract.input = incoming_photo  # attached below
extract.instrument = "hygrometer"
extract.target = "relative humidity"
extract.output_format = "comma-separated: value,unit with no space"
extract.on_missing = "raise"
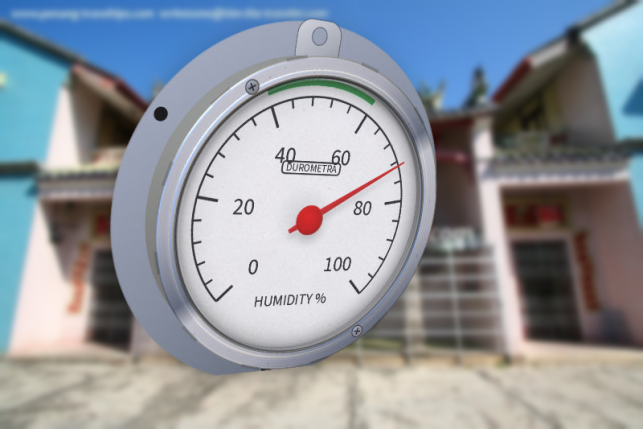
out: 72,%
